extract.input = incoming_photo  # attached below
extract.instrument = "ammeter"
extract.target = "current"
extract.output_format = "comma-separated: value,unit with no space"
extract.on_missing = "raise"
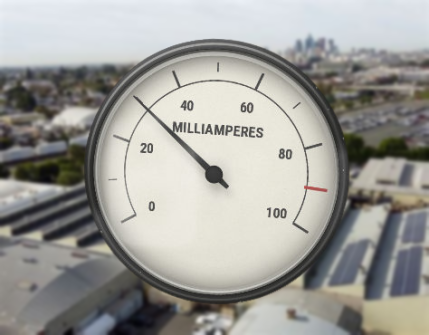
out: 30,mA
